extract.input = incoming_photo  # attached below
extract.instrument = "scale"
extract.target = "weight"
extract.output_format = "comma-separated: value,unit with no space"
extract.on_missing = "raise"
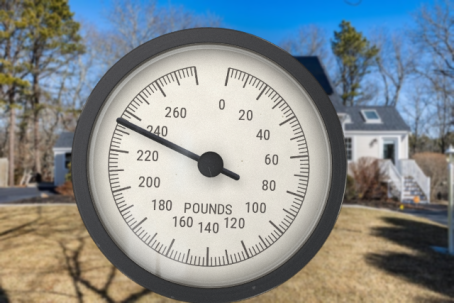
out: 234,lb
